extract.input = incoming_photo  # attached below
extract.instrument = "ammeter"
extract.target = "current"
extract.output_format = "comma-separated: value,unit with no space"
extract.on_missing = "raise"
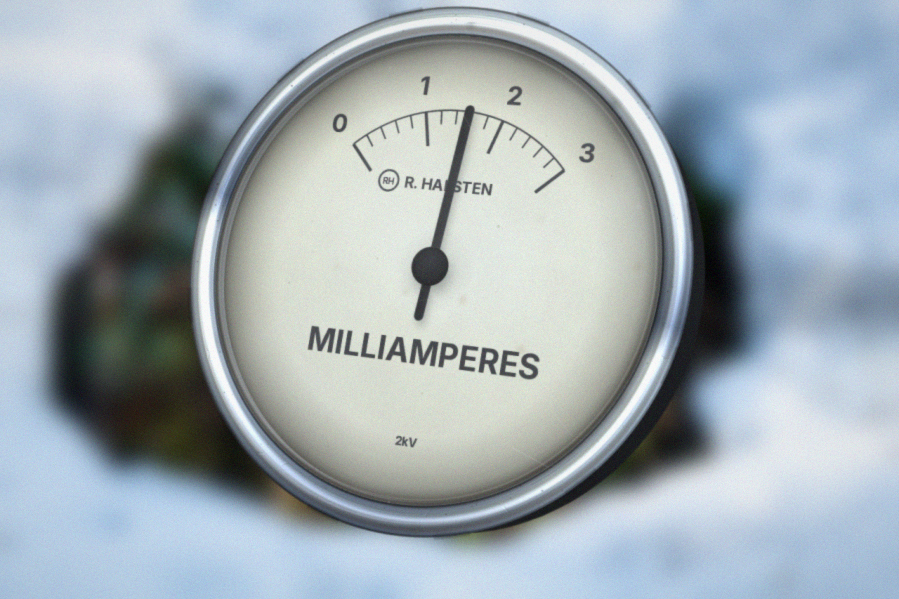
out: 1.6,mA
